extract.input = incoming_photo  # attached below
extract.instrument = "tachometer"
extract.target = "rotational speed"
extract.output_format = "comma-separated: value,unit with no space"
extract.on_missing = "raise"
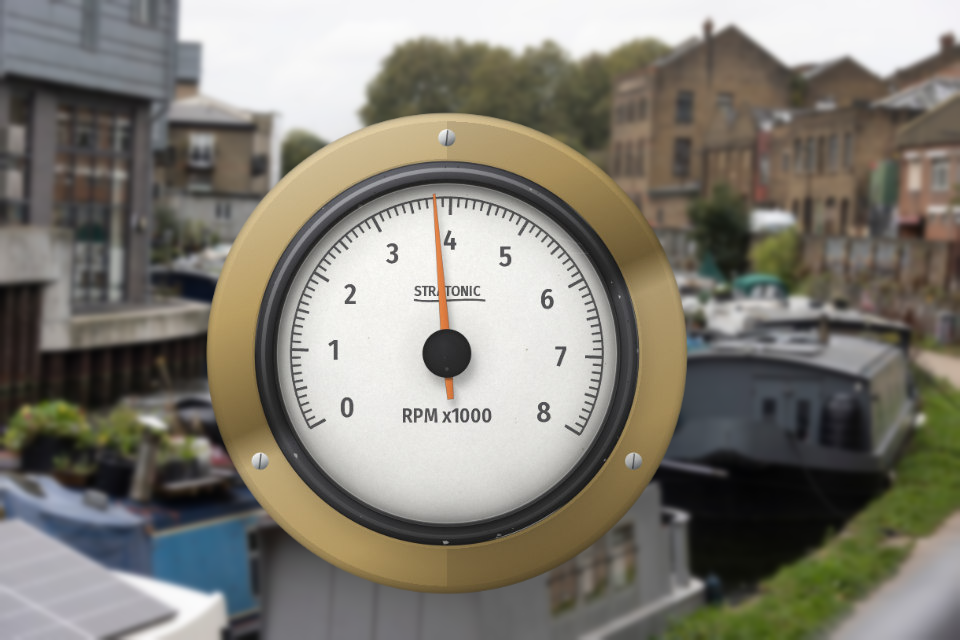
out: 3800,rpm
